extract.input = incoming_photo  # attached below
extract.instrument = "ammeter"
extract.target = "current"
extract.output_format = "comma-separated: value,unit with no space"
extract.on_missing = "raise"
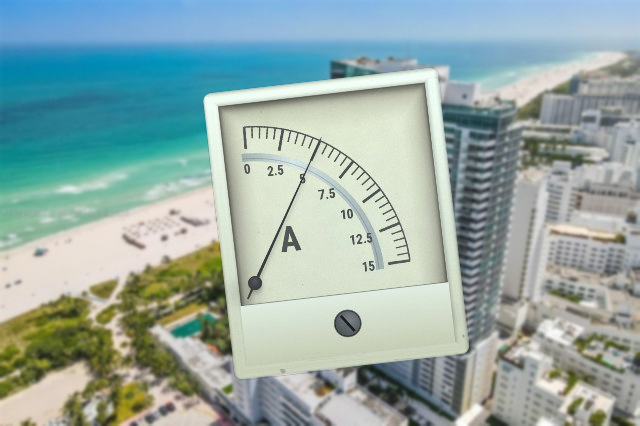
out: 5,A
